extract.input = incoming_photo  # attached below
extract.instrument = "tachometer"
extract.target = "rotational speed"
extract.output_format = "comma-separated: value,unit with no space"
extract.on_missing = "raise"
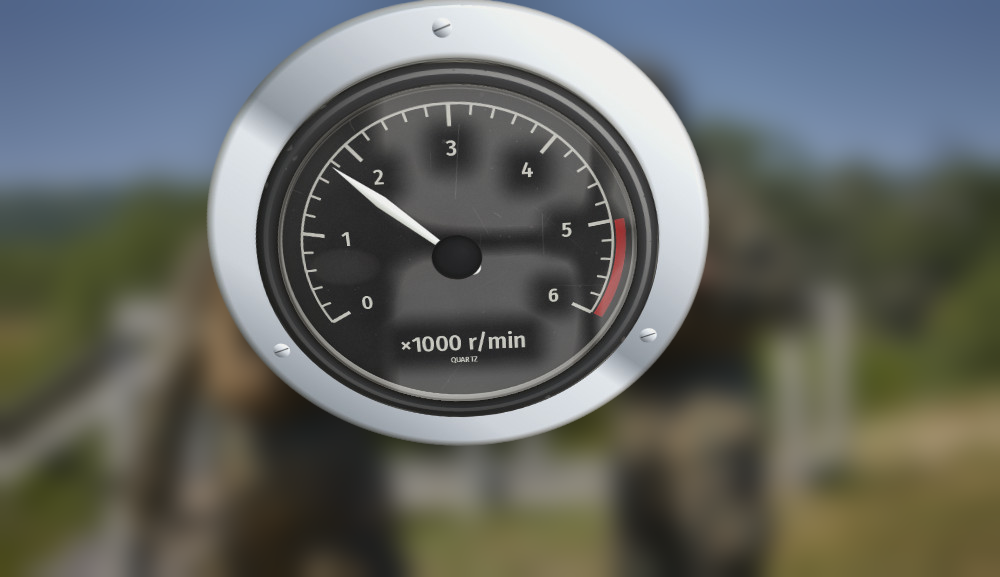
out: 1800,rpm
